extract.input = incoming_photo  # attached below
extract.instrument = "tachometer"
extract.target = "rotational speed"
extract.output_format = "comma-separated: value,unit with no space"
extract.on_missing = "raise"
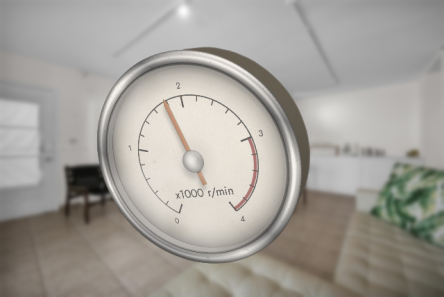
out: 1800,rpm
